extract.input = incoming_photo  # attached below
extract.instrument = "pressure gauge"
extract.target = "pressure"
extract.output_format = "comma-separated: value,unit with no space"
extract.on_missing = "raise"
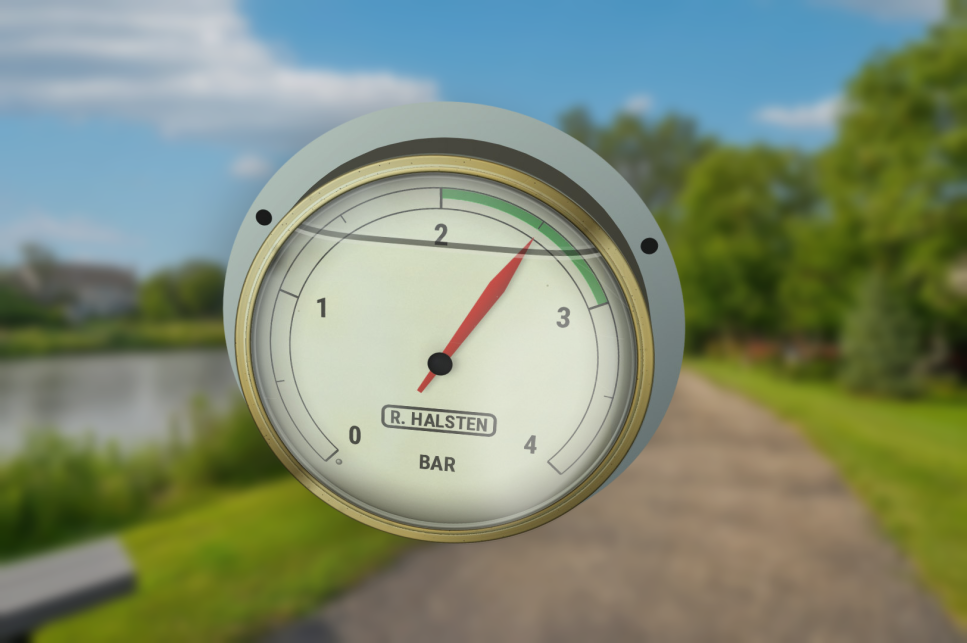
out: 2.5,bar
